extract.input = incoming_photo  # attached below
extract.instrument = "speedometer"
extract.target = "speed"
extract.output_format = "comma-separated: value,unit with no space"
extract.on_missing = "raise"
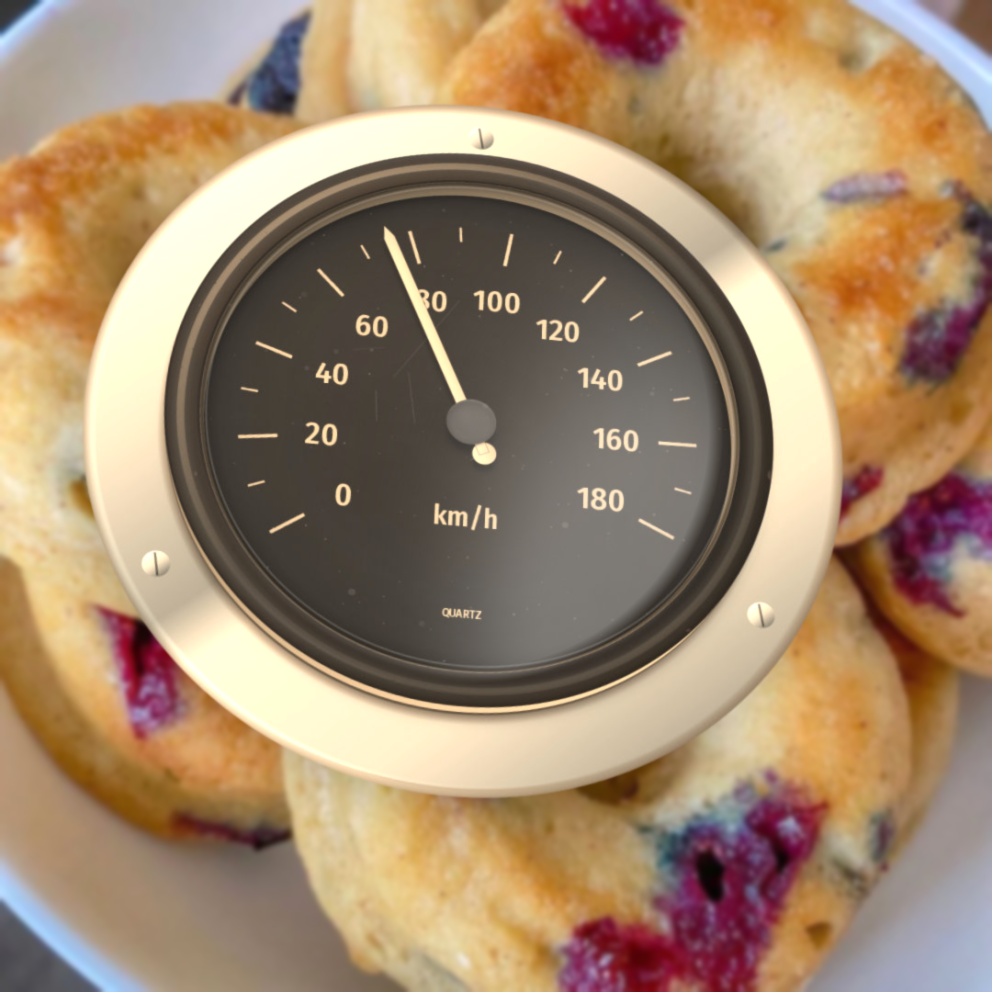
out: 75,km/h
